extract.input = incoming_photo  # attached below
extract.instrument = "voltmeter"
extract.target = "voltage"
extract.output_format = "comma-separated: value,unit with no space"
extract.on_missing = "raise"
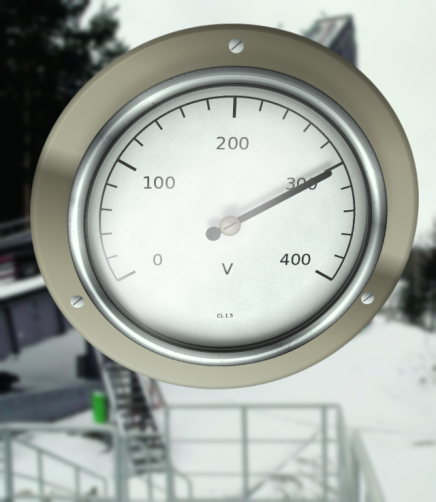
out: 300,V
